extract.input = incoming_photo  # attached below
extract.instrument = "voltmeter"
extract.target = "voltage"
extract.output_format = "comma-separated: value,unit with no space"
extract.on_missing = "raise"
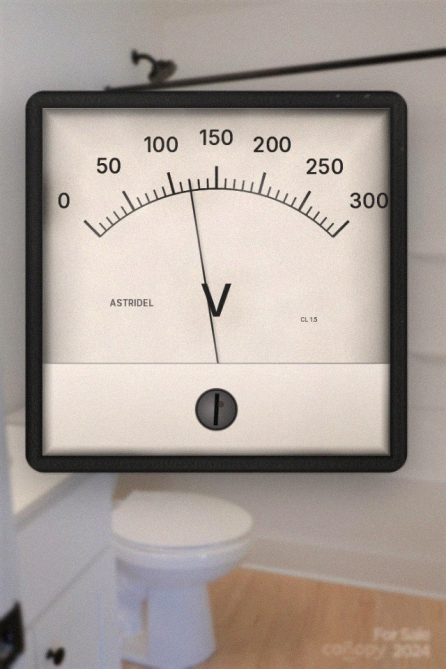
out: 120,V
